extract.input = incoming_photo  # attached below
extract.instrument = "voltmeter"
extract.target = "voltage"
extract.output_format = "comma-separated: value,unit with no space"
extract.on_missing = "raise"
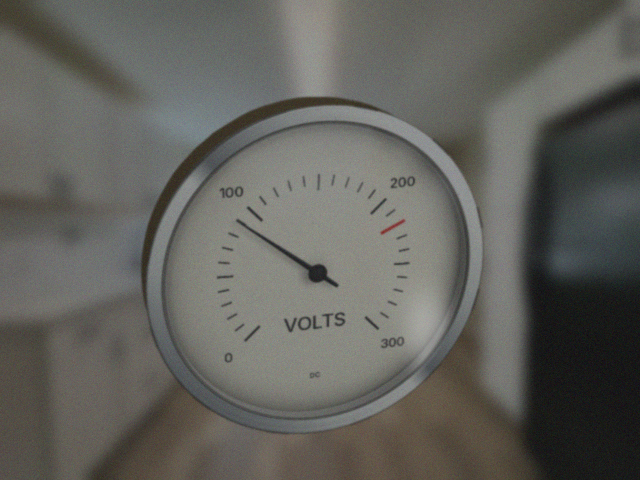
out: 90,V
